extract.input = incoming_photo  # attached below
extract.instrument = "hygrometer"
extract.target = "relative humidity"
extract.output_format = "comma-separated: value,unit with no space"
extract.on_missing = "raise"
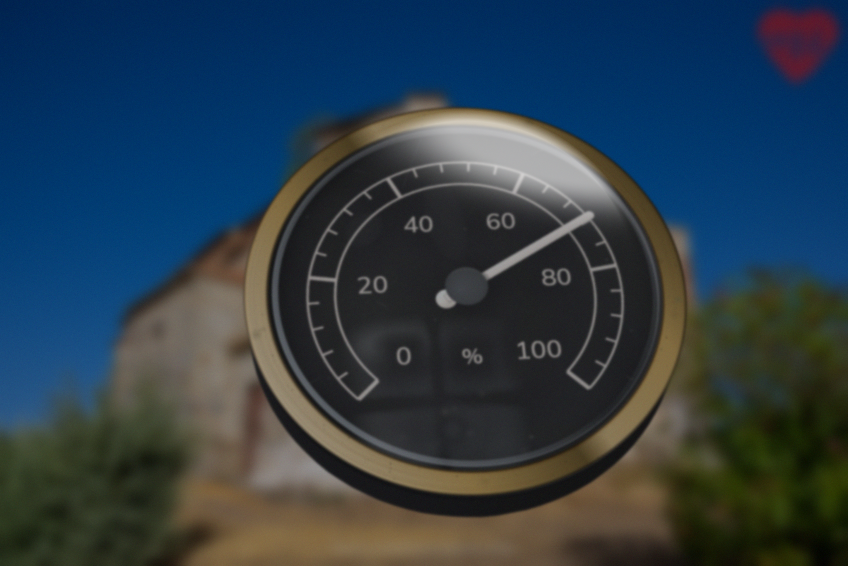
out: 72,%
